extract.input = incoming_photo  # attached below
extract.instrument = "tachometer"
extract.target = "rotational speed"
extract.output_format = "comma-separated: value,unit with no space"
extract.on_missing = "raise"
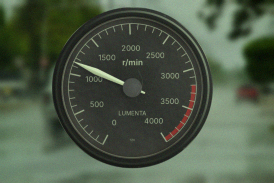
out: 1150,rpm
